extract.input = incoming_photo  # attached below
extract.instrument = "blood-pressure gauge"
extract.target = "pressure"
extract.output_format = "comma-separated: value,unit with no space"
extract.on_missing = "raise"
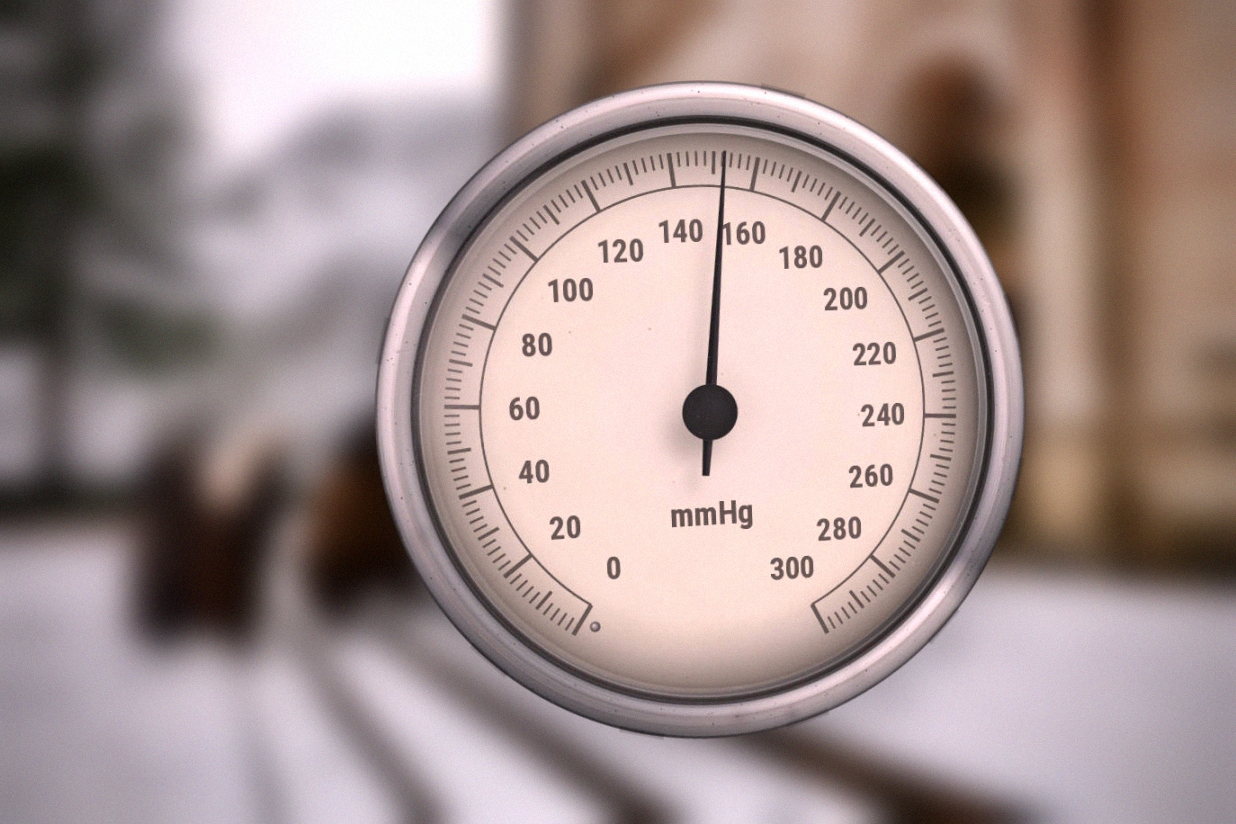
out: 152,mmHg
